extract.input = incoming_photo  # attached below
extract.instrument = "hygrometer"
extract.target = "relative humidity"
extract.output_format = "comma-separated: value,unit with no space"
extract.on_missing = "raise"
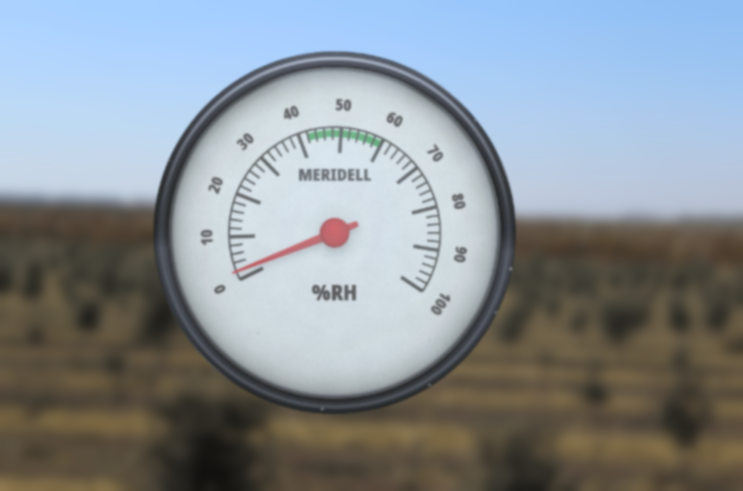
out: 2,%
